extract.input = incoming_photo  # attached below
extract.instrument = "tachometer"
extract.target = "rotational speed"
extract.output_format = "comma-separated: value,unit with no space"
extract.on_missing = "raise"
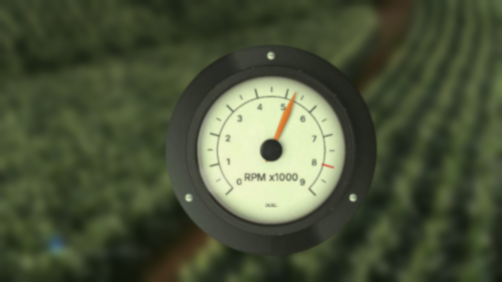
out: 5250,rpm
